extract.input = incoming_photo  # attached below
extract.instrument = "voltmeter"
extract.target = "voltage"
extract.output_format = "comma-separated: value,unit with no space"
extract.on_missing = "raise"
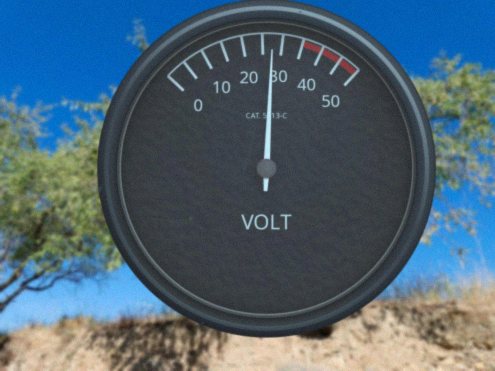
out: 27.5,V
